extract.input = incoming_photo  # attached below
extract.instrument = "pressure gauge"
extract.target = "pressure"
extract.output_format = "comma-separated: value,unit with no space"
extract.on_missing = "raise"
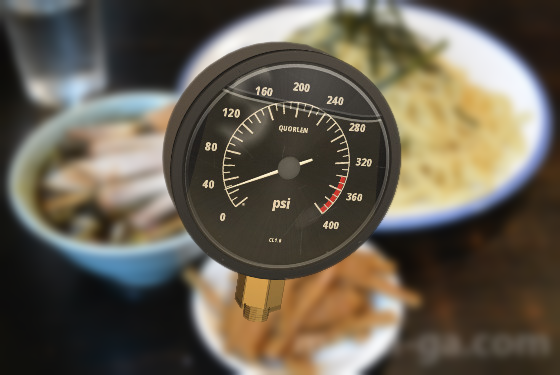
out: 30,psi
